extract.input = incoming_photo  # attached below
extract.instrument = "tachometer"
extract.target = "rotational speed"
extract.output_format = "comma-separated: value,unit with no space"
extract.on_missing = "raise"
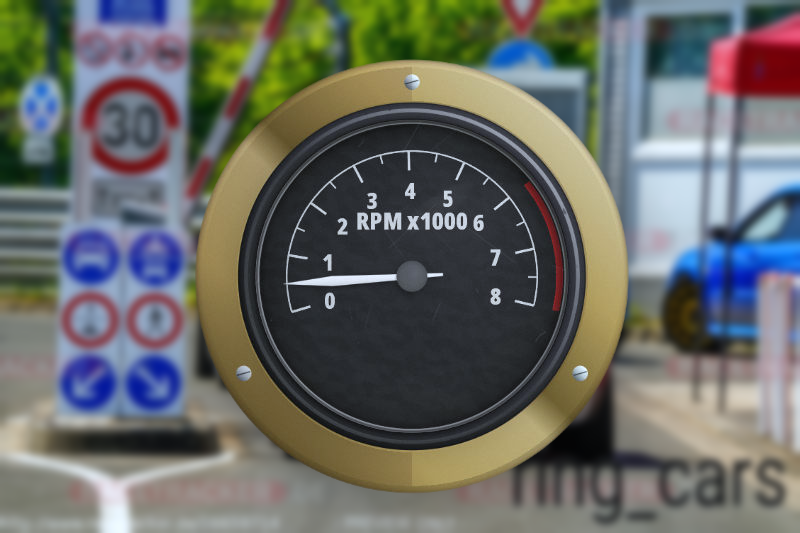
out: 500,rpm
